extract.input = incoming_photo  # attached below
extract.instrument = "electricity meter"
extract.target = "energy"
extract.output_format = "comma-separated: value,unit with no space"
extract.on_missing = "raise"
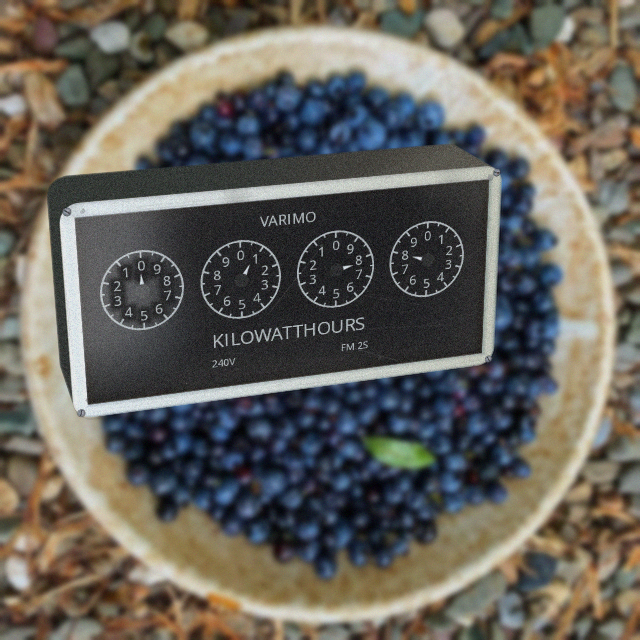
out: 78,kWh
